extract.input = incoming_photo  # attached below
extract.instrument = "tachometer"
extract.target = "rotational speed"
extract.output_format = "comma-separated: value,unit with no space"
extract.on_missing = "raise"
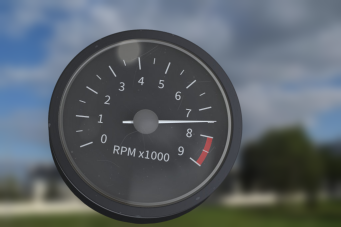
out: 7500,rpm
